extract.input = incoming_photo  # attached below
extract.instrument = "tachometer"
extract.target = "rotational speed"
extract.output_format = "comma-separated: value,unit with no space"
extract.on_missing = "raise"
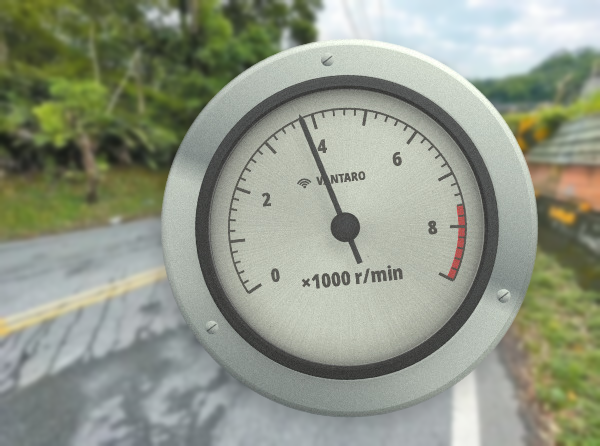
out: 3800,rpm
